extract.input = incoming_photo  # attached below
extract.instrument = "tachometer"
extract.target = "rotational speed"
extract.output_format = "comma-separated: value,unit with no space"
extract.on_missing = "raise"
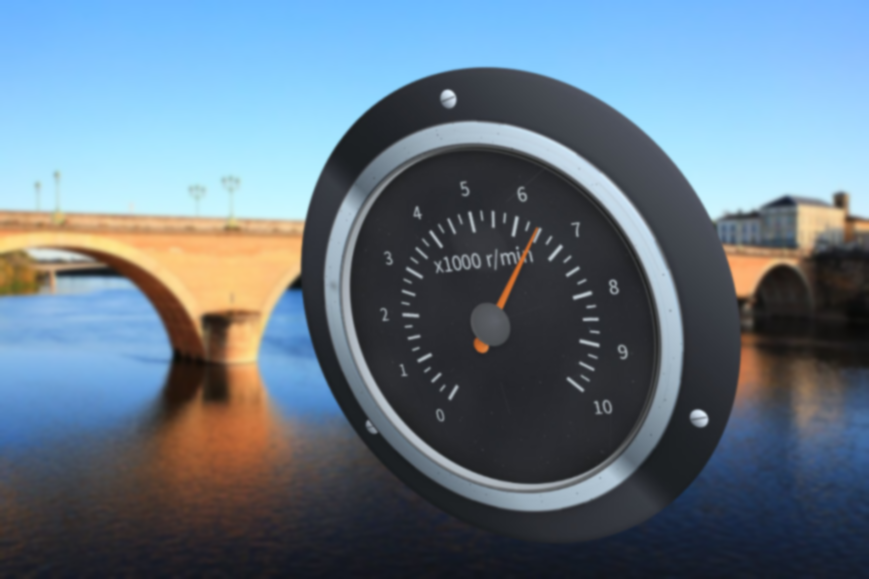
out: 6500,rpm
